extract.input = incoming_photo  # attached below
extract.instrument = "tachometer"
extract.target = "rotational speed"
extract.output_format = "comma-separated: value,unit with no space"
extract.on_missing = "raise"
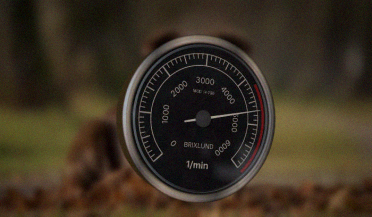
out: 4700,rpm
